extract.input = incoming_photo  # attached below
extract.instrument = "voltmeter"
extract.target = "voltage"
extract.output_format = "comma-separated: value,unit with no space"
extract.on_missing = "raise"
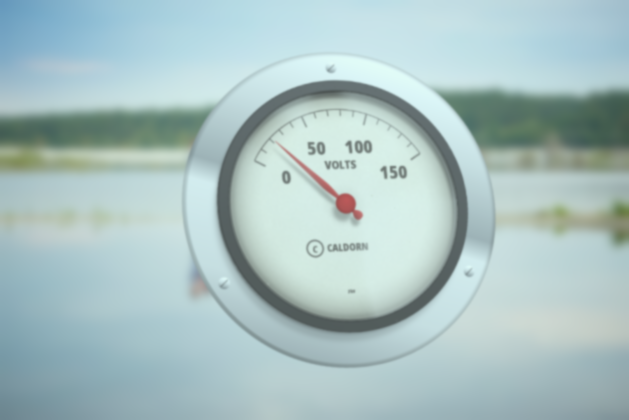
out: 20,V
